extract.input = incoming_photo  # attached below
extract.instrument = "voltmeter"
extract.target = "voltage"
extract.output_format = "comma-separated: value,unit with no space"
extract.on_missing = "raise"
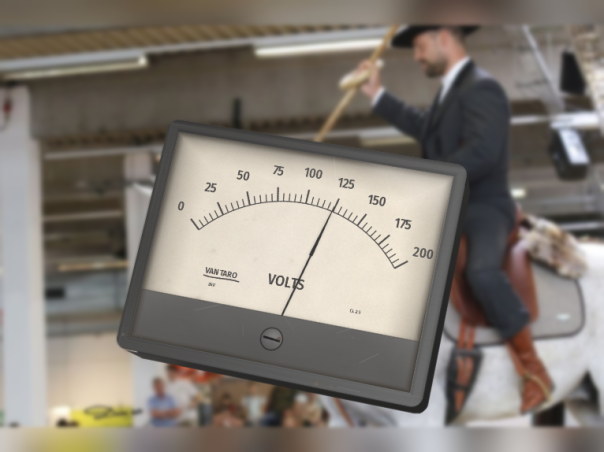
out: 125,V
